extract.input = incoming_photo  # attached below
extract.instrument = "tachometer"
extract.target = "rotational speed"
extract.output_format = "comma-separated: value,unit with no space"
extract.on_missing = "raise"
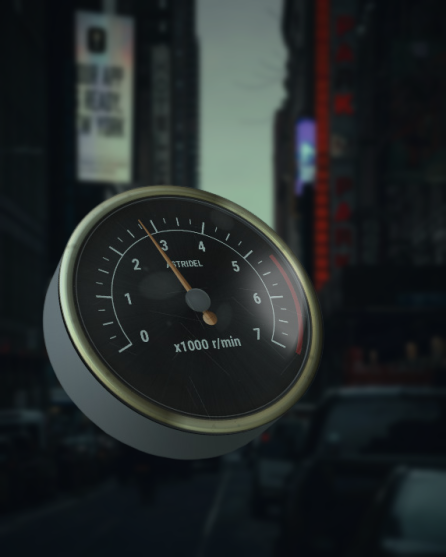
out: 2750,rpm
